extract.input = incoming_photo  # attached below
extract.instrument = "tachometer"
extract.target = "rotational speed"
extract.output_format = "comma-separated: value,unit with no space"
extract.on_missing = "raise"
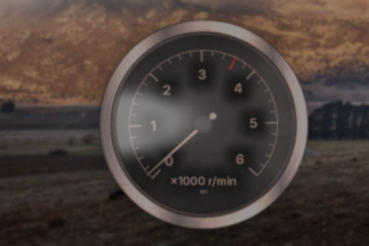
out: 100,rpm
